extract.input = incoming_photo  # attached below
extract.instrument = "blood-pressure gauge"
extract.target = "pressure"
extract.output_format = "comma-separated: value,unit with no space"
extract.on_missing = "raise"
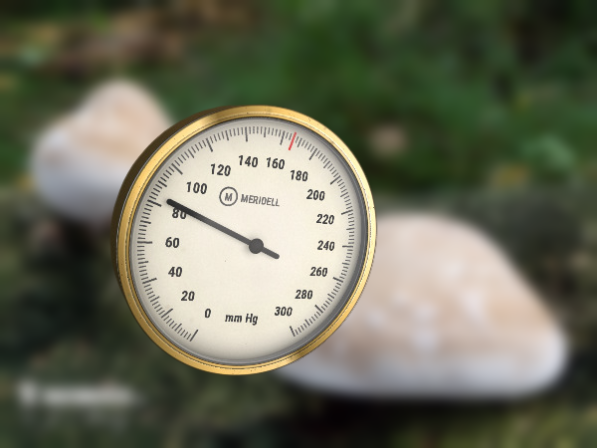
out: 84,mmHg
